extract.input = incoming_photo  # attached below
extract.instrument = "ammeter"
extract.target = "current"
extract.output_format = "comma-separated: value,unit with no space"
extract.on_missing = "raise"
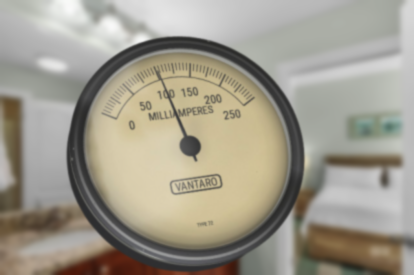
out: 100,mA
